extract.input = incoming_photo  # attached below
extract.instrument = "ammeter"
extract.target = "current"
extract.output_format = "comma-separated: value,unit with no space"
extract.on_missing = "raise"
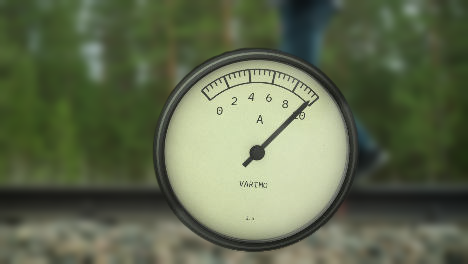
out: 9.6,A
